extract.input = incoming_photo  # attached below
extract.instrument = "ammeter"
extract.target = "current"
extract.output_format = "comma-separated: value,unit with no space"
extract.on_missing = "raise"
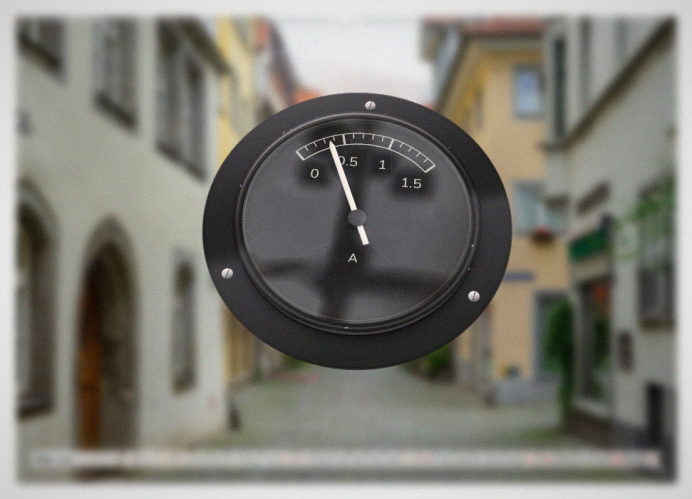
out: 0.35,A
